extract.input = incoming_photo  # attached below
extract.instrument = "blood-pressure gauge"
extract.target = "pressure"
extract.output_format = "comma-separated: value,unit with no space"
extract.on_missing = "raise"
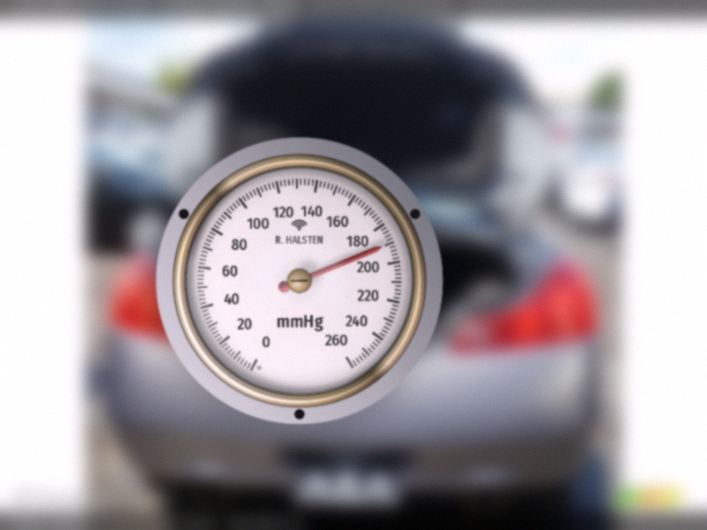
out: 190,mmHg
